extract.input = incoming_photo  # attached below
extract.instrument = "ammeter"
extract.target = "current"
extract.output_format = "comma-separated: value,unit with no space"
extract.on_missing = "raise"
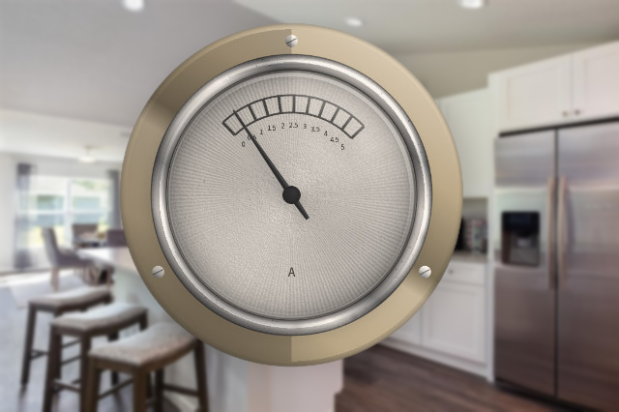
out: 0.5,A
